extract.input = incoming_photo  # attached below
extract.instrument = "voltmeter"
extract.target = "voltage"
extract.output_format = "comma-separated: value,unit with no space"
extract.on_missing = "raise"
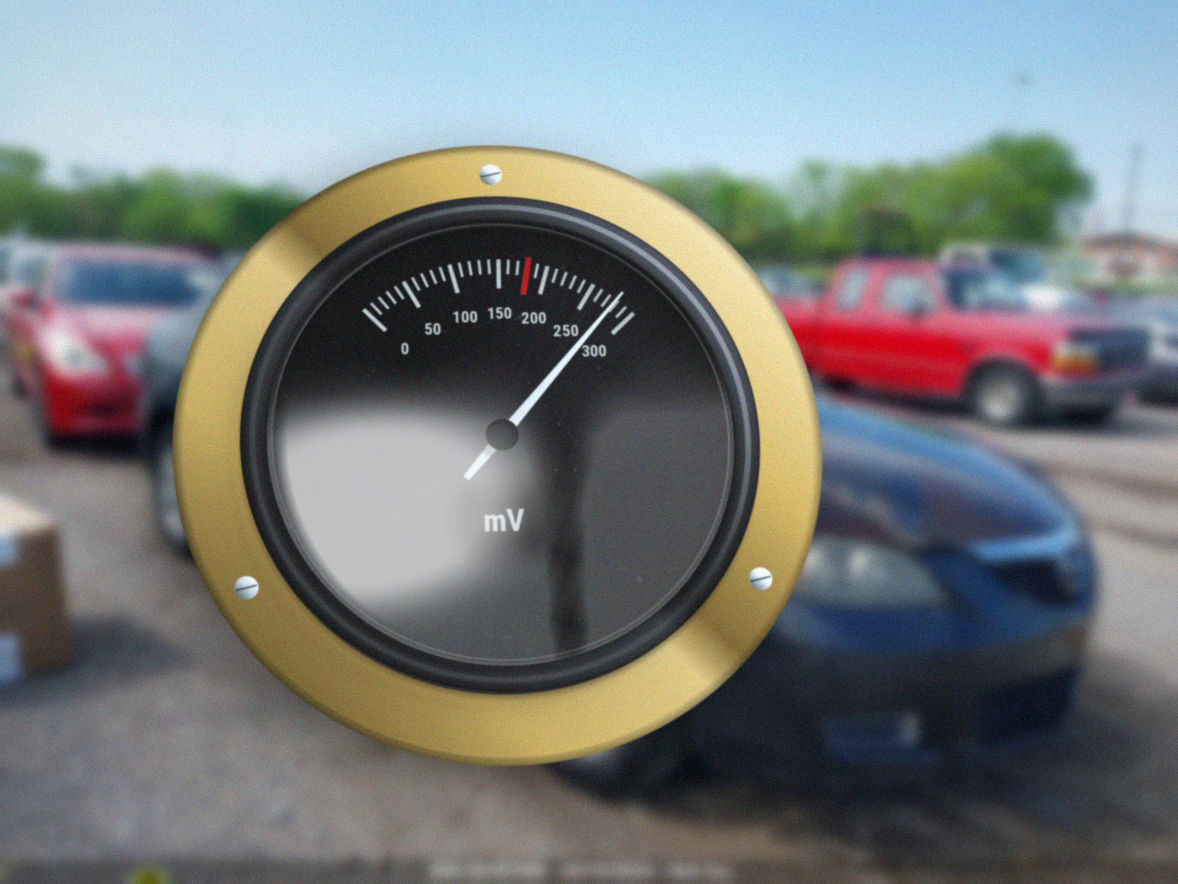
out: 280,mV
